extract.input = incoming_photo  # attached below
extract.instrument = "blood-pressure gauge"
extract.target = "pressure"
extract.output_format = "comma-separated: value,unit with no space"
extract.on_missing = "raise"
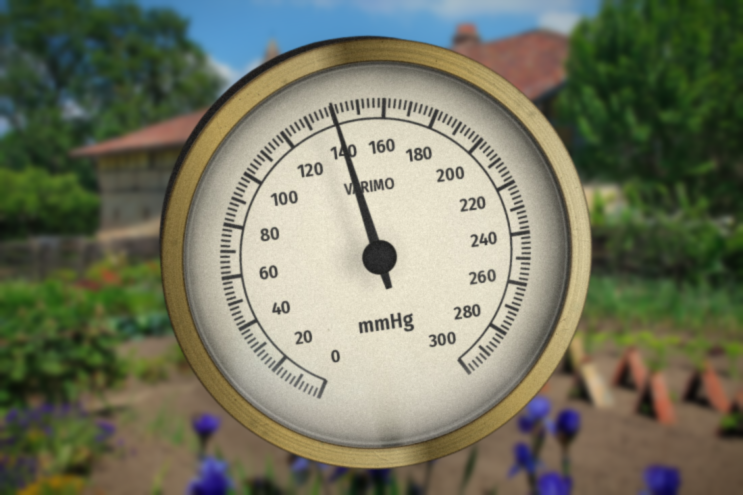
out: 140,mmHg
